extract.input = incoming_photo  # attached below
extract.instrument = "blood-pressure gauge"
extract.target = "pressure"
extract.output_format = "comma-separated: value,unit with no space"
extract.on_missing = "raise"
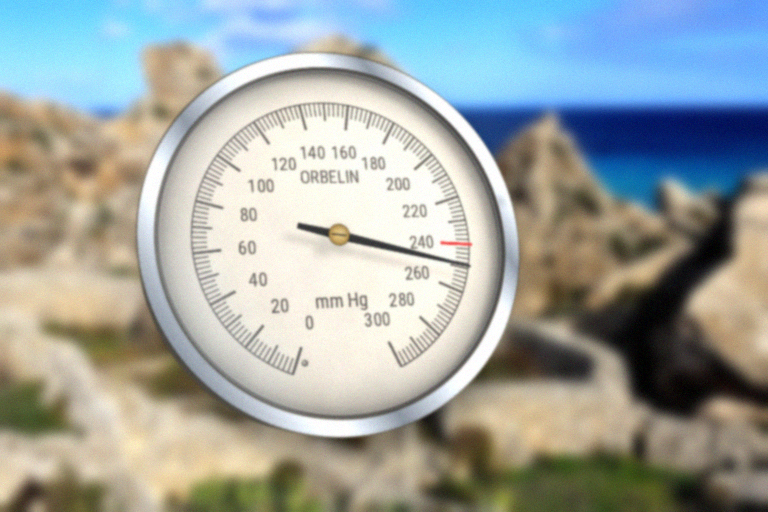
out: 250,mmHg
